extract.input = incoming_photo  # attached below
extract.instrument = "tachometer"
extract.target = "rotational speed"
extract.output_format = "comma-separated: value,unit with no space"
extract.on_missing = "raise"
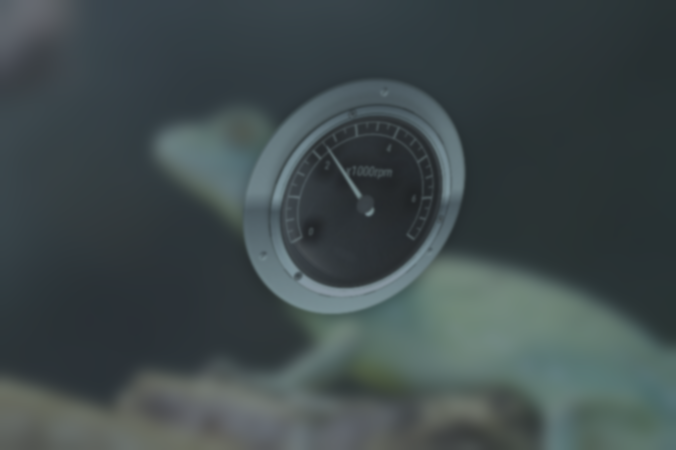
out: 2250,rpm
